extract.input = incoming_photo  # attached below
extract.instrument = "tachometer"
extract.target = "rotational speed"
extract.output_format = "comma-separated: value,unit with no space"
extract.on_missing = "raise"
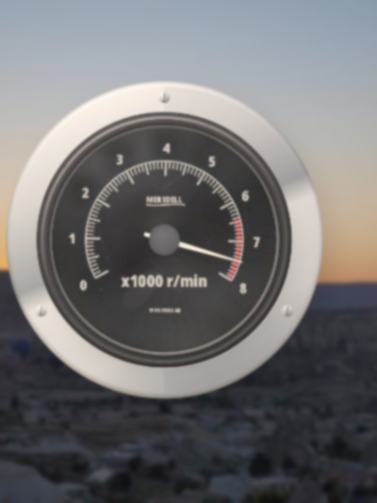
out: 7500,rpm
